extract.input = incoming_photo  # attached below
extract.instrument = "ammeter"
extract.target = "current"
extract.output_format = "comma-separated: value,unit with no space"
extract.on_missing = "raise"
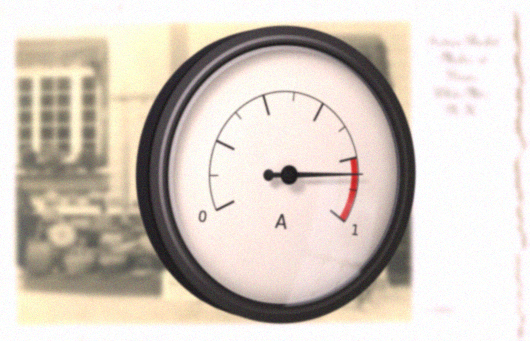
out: 0.85,A
